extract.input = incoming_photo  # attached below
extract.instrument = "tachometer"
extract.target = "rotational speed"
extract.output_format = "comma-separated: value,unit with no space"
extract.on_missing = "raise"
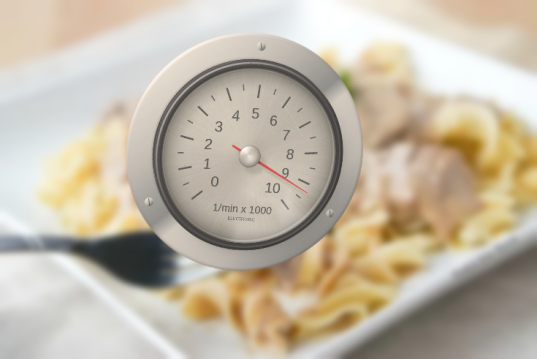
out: 9250,rpm
